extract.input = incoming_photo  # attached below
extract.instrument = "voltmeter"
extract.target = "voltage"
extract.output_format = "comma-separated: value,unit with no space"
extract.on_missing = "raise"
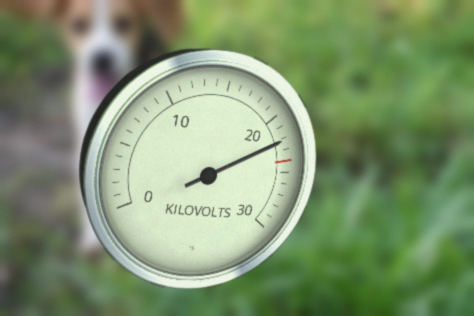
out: 22,kV
